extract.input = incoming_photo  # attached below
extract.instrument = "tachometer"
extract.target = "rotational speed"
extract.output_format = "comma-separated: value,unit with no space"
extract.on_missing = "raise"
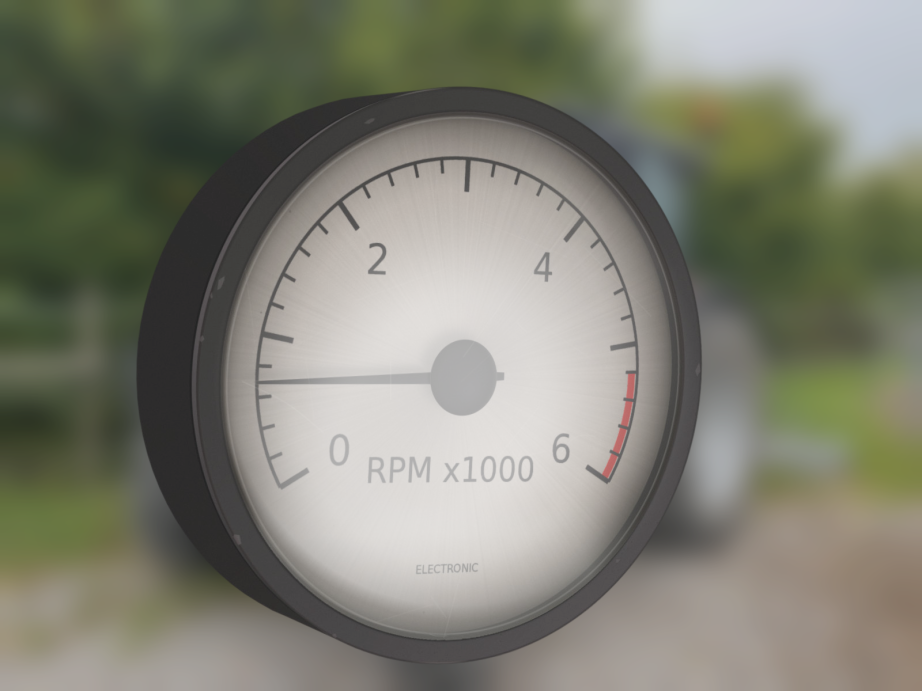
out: 700,rpm
